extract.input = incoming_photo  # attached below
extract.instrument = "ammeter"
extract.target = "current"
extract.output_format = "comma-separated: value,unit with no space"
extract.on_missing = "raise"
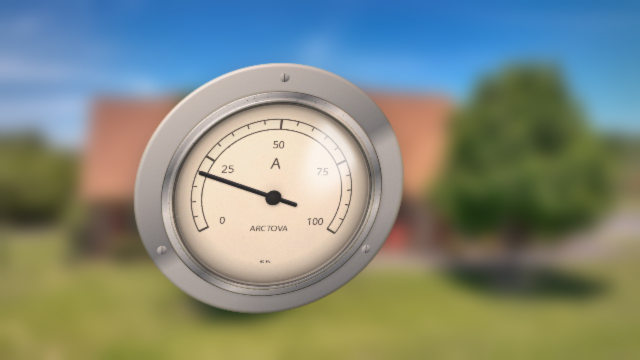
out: 20,A
